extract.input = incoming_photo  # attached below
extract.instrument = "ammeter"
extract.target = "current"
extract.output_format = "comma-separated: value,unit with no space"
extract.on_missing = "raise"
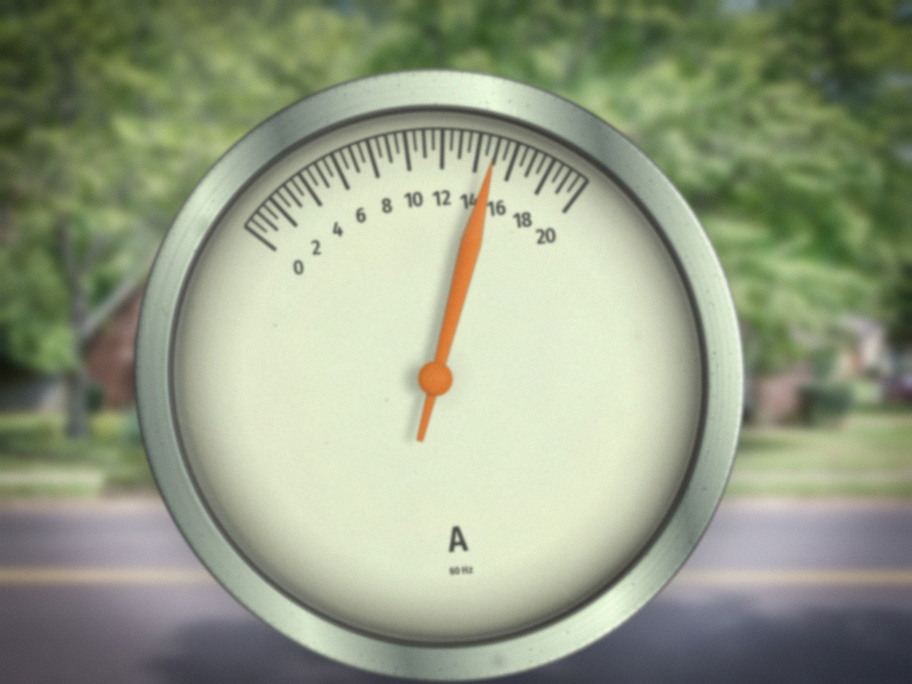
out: 15,A
